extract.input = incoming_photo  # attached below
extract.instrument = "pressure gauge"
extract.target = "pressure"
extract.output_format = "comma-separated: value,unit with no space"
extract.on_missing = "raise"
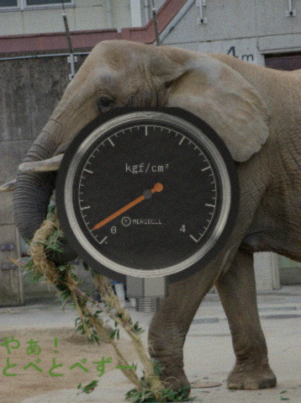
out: 0.2,kg/cm²
